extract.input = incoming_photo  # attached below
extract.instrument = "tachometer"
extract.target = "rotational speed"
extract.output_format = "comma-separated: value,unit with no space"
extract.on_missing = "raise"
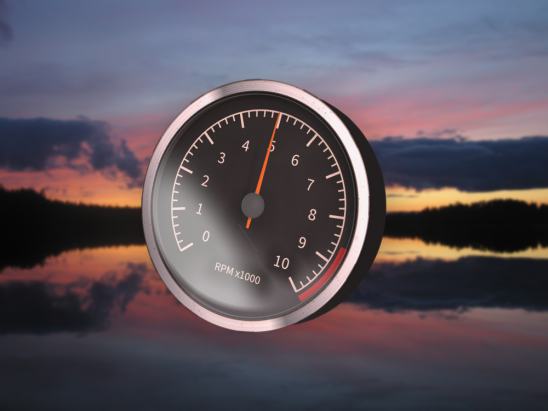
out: 5000,rpm
